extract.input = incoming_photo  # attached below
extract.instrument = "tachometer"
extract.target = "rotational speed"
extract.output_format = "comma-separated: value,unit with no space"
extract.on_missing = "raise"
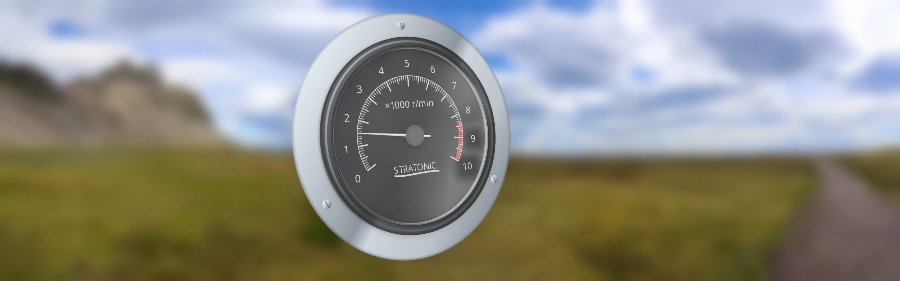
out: 1500,rpm
